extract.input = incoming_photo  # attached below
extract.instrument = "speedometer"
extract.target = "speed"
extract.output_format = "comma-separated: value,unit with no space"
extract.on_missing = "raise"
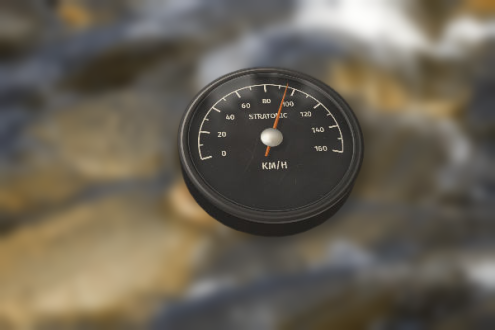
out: 95,km/h
